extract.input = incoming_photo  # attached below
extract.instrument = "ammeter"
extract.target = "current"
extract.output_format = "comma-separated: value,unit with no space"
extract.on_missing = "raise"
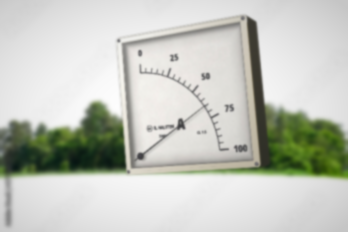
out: 65,A
